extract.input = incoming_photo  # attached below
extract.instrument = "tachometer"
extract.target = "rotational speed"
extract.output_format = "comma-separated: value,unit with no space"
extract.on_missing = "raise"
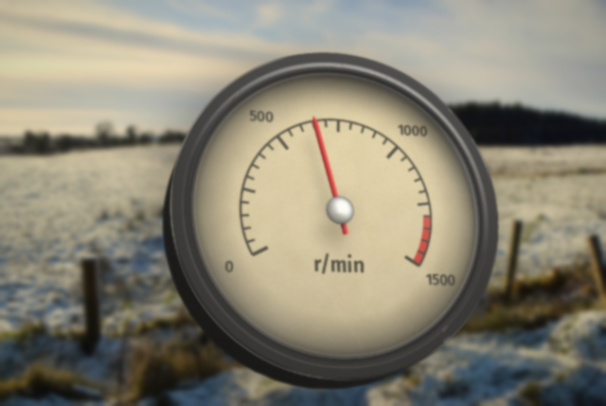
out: 650,rpm
